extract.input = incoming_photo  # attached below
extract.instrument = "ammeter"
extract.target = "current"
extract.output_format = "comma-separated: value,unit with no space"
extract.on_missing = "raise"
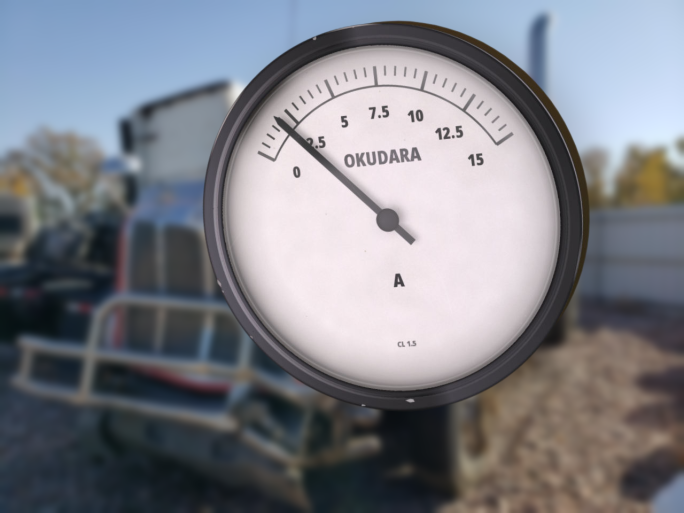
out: 2,A
